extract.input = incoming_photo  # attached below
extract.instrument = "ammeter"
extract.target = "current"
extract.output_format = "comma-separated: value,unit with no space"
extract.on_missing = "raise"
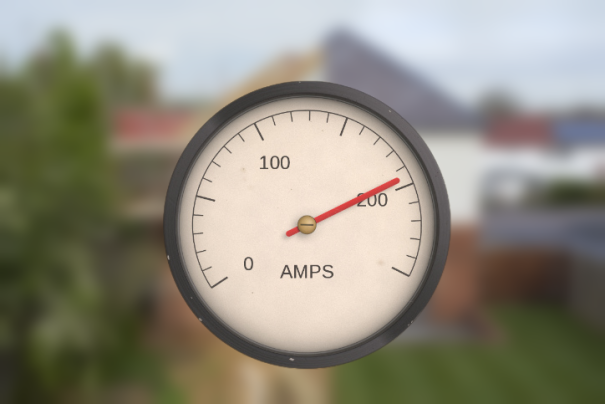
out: 195,A
